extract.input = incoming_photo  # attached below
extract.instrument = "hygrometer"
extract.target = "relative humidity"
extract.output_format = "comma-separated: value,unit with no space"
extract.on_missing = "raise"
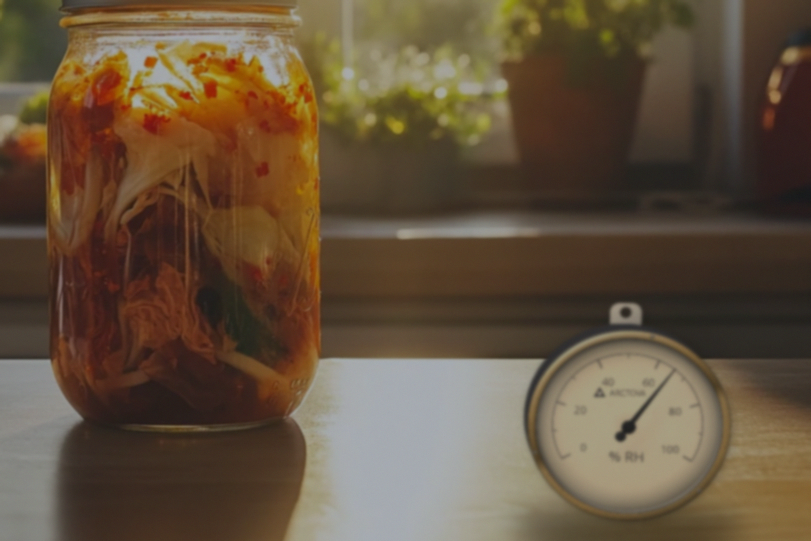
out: 65,%
